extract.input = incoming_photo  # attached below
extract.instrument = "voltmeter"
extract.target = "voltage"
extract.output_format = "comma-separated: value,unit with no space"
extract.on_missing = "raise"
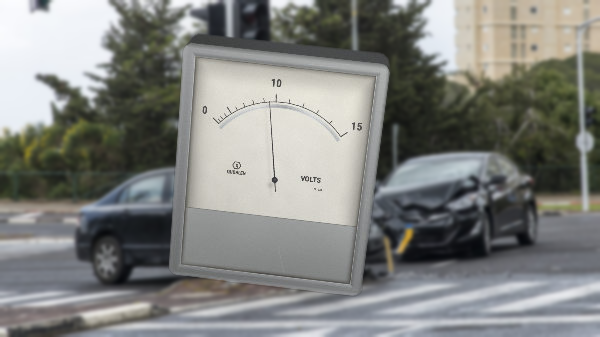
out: 9.5,V
